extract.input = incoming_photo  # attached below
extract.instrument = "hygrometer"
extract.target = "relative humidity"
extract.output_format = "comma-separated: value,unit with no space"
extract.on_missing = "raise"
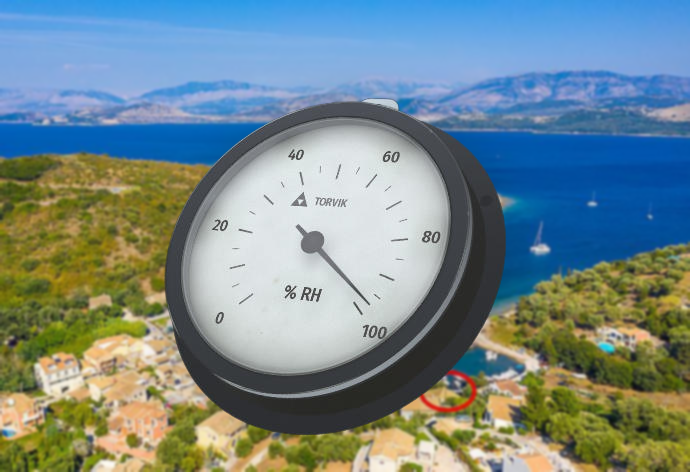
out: 97.5,%
